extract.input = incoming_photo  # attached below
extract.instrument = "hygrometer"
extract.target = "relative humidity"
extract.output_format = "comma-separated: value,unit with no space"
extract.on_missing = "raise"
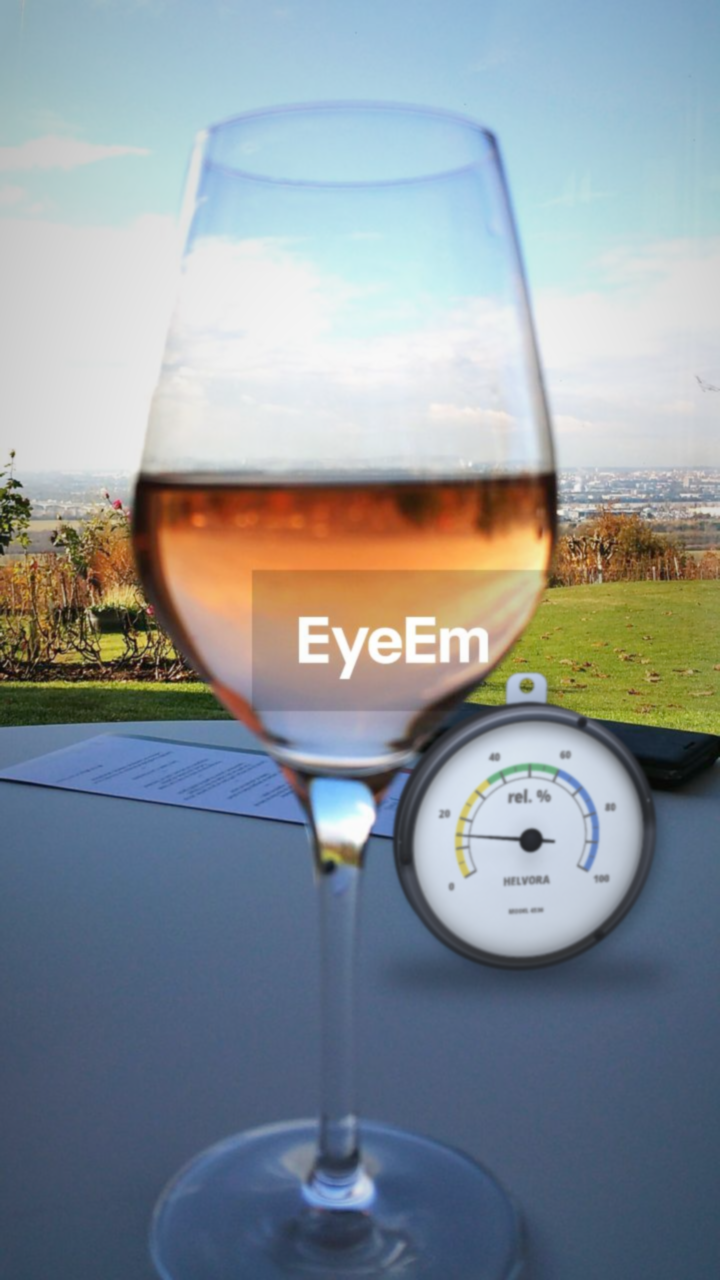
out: 15,%
